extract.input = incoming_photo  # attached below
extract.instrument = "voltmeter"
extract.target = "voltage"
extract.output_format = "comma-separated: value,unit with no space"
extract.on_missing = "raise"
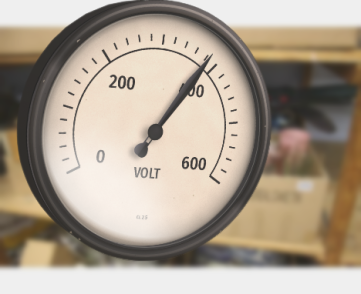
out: 380,V
